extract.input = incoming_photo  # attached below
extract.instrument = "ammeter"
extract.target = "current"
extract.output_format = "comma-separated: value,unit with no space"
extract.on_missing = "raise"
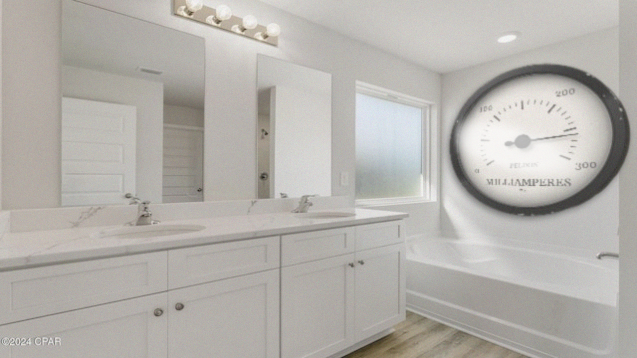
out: 260,mA
